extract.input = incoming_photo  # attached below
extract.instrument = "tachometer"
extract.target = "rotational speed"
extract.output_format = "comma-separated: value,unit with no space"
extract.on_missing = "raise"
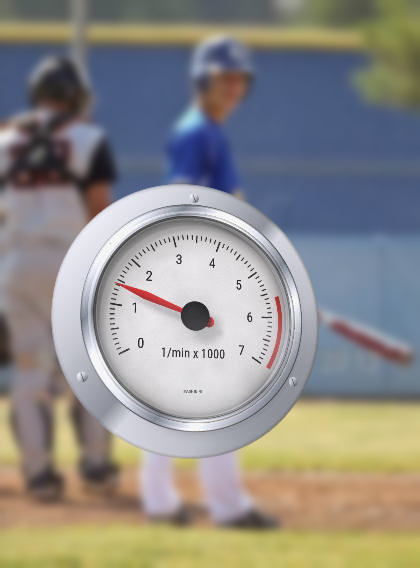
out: 1400,rpm
